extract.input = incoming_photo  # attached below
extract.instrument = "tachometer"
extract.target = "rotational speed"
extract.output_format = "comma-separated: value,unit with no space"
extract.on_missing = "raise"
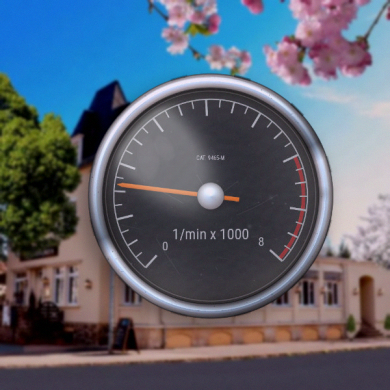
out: 1625,rpm
